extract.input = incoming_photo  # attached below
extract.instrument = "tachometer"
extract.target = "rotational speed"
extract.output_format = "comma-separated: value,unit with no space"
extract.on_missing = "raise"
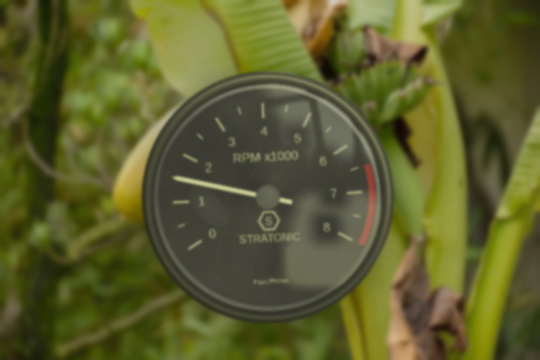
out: 1500,rpm
